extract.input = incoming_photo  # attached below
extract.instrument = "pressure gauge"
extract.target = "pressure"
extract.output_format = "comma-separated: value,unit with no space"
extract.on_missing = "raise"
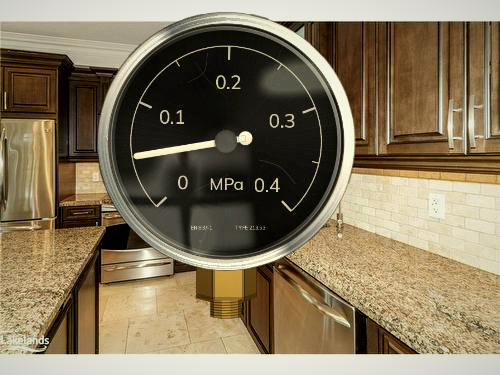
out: 0.05,MPa
